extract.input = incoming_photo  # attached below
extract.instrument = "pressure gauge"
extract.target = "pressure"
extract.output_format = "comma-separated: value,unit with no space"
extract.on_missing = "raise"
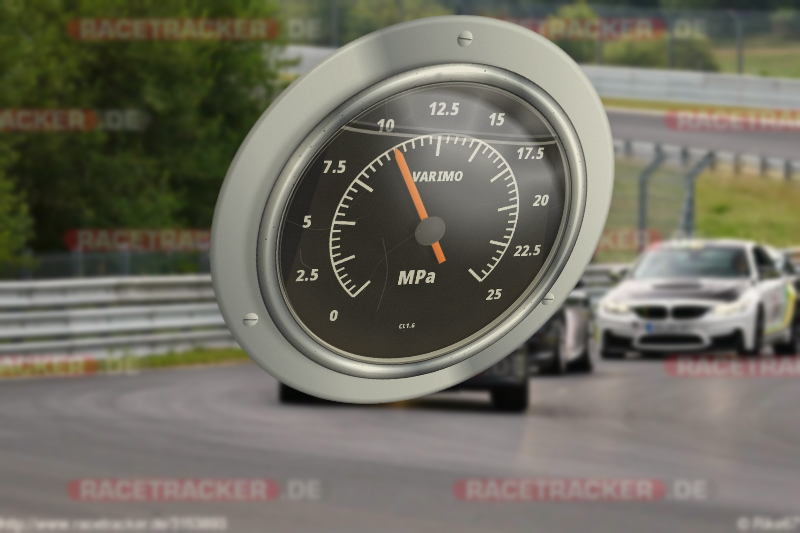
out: 10,MPa
